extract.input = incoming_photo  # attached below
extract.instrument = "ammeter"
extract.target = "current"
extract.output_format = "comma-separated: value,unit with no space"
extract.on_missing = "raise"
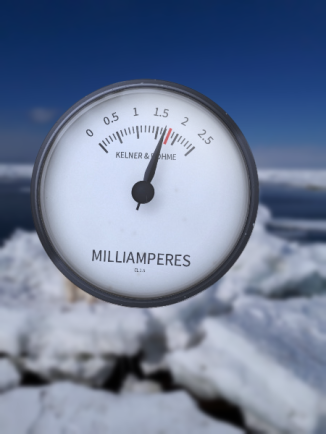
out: 1.7,mA
